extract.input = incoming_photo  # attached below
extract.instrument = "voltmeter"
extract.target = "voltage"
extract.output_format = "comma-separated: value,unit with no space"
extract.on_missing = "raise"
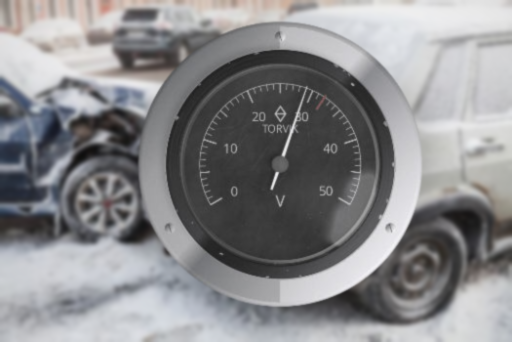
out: 29,V
